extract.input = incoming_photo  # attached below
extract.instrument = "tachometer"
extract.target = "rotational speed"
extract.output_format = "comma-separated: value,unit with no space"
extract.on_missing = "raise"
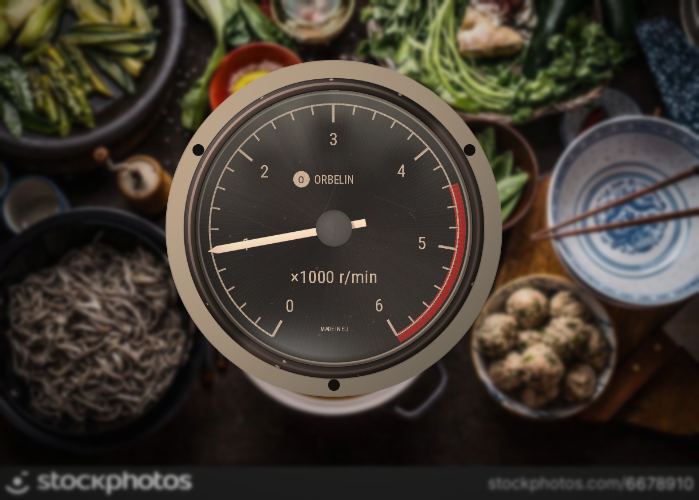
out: 1000,rpm
